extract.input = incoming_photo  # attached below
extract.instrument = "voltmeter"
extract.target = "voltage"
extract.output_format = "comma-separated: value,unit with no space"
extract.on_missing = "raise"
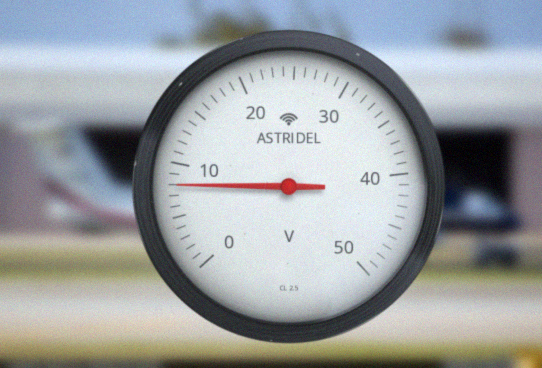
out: 8,V
